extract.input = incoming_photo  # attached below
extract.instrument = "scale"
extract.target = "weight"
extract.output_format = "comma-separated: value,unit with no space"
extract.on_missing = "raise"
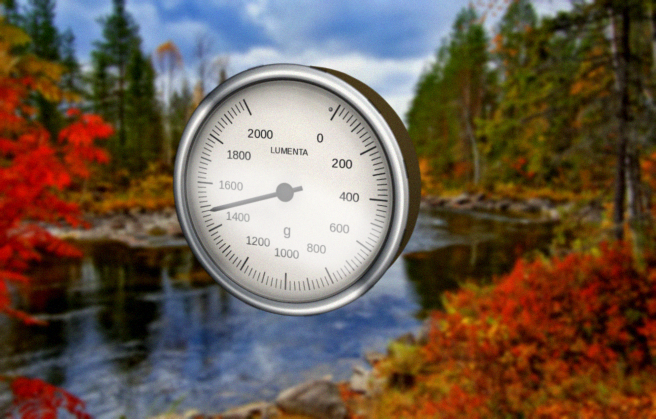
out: 1480,g
